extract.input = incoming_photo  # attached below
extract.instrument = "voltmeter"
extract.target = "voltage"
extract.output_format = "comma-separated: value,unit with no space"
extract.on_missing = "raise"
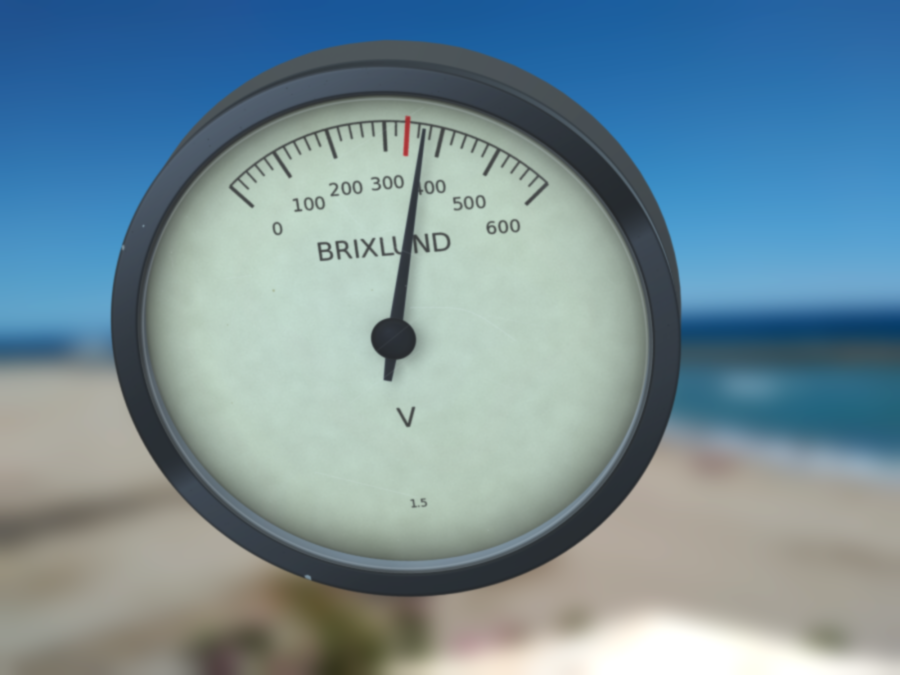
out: 370,V
